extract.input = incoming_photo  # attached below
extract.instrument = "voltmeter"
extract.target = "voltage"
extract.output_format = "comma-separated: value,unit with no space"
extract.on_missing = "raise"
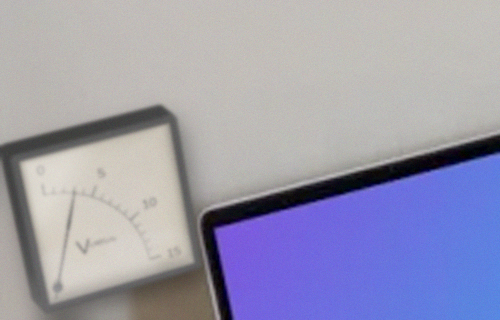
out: 3,V
